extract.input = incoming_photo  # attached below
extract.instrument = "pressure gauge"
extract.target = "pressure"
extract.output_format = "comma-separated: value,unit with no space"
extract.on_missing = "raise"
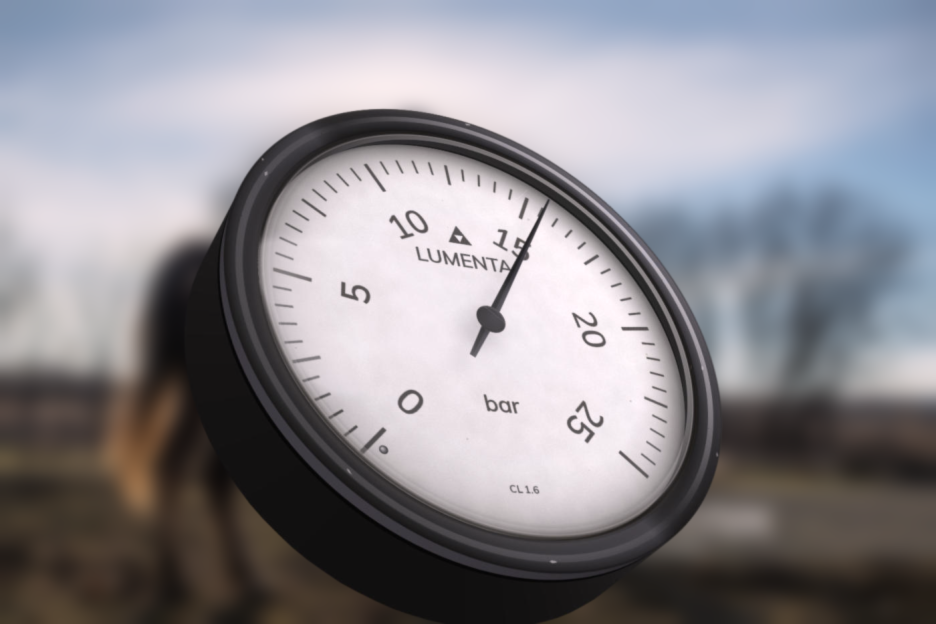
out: 15.5,bar
